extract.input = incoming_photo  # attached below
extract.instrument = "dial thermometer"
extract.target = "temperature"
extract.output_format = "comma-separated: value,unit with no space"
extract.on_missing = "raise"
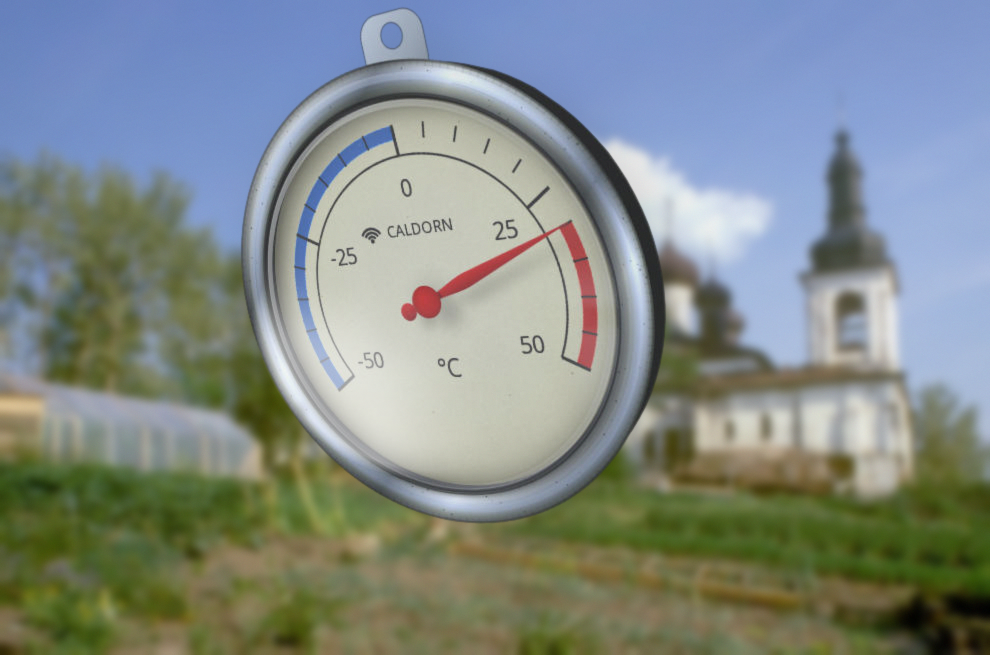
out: 30,°C
